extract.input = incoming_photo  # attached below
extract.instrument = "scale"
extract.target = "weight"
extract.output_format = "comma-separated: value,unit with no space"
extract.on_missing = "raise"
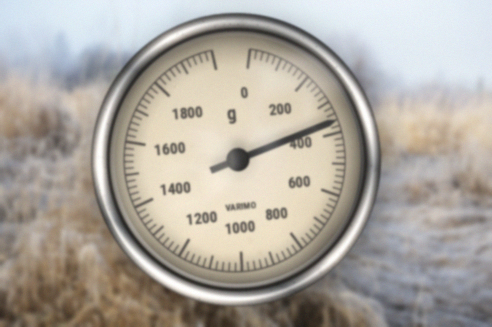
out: 360,g
